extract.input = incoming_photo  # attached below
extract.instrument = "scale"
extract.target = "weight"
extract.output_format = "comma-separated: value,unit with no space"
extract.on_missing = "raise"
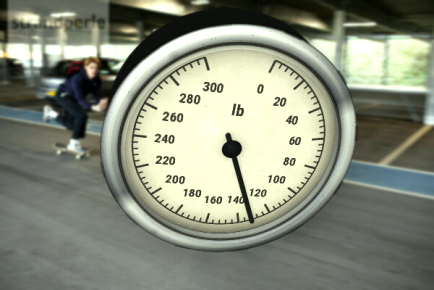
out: 132,lb
